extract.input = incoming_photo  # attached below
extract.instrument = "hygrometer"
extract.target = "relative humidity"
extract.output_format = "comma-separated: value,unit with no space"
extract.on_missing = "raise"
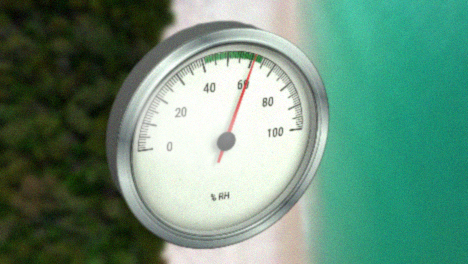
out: 60,%
